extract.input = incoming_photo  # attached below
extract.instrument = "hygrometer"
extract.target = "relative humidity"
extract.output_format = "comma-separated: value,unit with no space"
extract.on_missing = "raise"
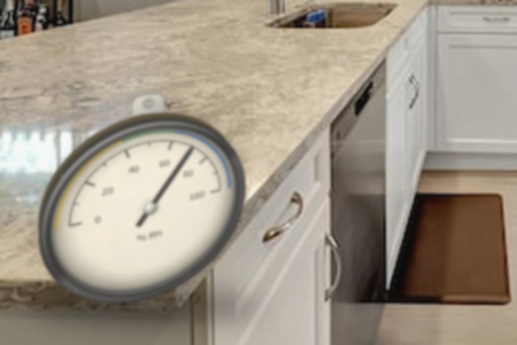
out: 70,%
